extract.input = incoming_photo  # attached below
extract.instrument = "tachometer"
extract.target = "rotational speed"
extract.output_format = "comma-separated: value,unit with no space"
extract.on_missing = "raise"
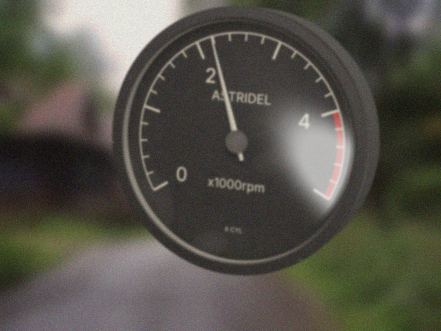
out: 2200,rpm
